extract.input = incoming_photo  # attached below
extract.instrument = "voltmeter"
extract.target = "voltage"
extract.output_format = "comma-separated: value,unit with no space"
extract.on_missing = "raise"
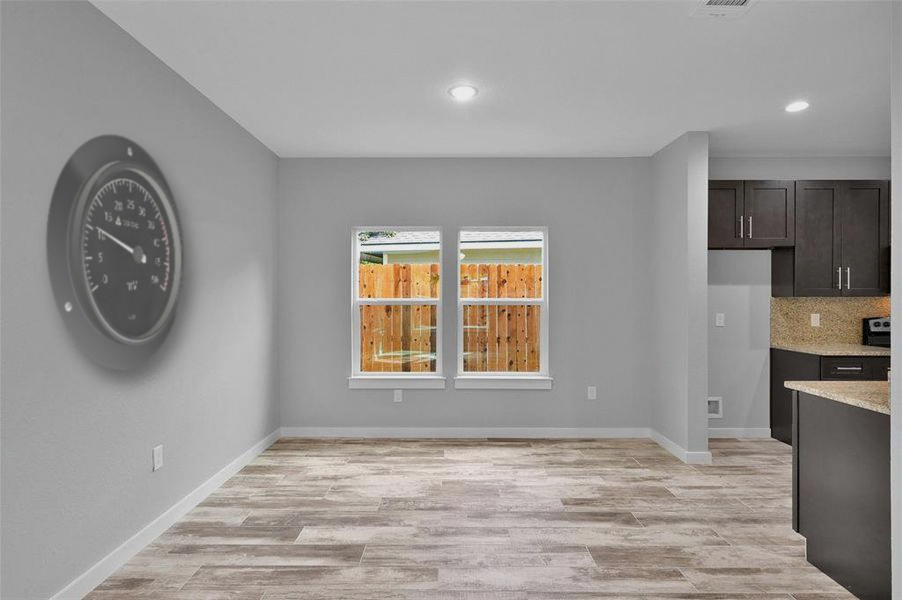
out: 10,mV
